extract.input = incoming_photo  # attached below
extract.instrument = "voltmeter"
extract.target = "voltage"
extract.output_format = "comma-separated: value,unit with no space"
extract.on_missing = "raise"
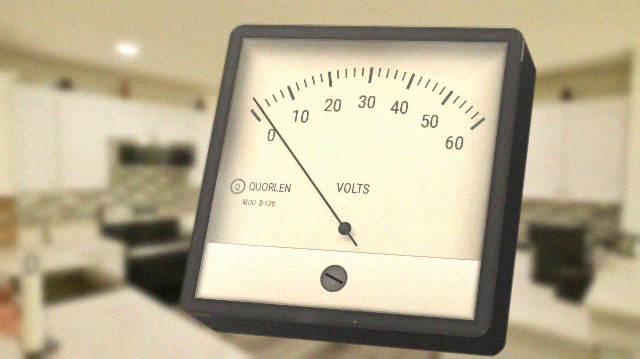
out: 2,V
